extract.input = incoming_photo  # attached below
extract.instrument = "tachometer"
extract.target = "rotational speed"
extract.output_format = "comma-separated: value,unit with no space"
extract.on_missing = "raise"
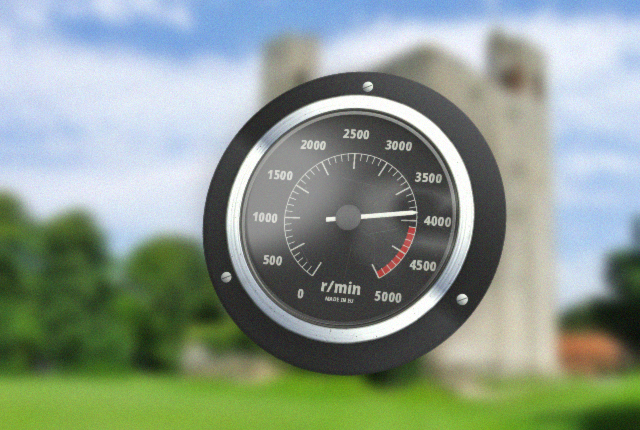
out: 3900,rpm
